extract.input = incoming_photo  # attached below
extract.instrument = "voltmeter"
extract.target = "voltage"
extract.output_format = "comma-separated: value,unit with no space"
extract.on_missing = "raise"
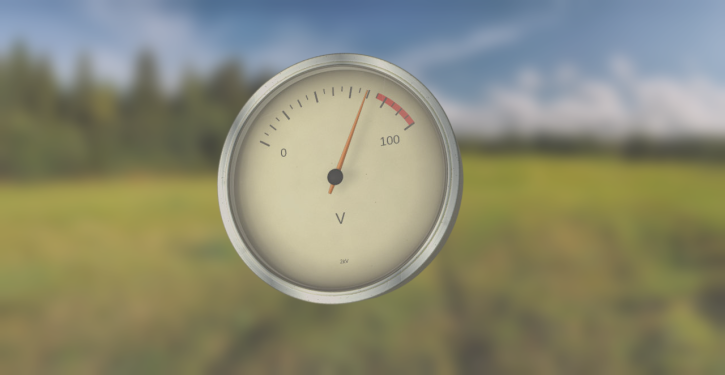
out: 70,V
